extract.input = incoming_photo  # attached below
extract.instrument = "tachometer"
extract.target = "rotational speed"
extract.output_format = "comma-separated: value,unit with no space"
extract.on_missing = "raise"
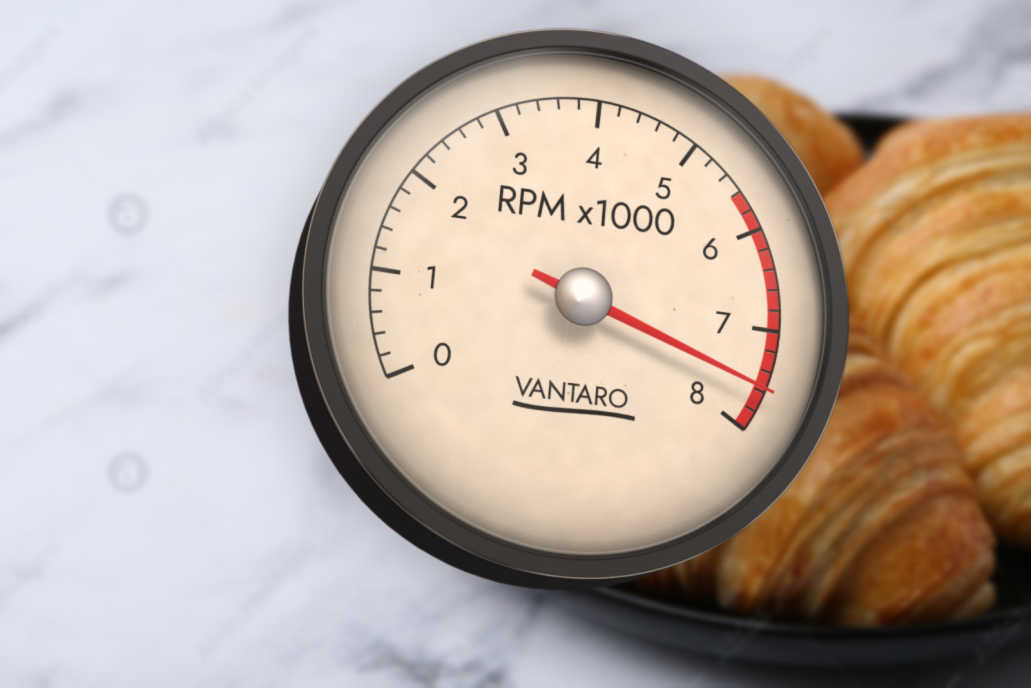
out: 7600,rpm
